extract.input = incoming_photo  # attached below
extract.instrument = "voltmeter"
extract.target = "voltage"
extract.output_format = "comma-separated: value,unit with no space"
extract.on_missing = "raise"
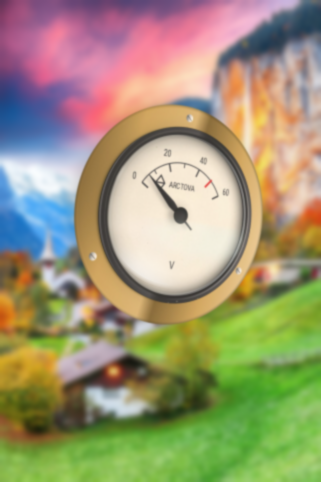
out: 5,V
